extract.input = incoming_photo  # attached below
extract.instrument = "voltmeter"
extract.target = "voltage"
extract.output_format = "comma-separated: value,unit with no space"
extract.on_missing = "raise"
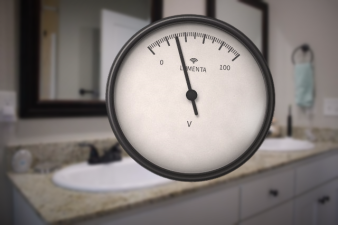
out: 30,V
